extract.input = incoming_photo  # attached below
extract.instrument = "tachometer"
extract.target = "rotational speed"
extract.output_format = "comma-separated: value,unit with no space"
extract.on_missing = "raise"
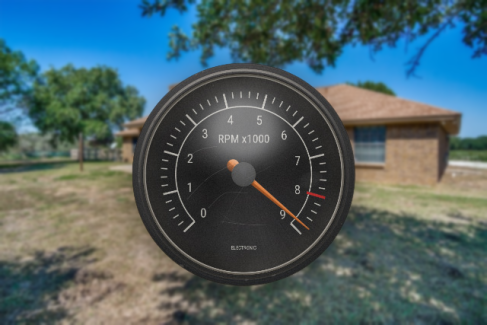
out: 8800,rpm
